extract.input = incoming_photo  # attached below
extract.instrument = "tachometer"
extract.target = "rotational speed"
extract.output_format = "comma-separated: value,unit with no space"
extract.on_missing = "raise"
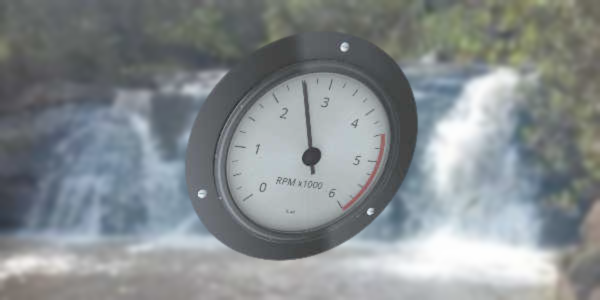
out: 2500,rpm
